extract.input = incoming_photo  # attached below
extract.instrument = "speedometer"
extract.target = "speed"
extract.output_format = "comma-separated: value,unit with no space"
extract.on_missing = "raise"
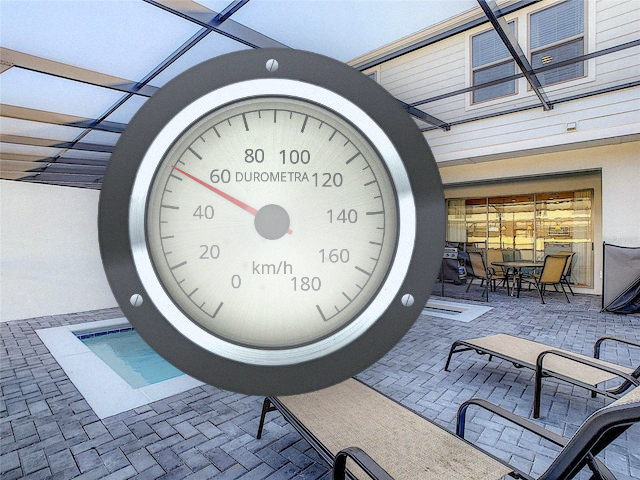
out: 52.5,km/h
